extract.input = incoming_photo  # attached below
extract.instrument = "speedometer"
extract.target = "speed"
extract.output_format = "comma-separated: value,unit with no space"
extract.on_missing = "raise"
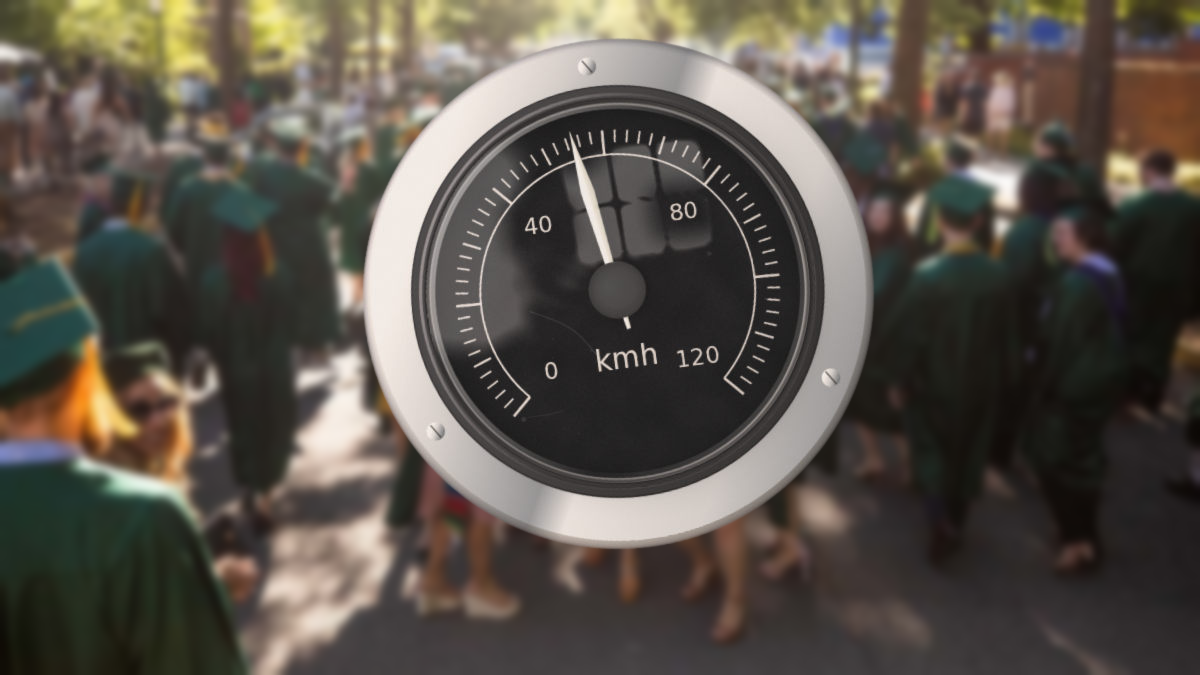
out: 55,km/h
